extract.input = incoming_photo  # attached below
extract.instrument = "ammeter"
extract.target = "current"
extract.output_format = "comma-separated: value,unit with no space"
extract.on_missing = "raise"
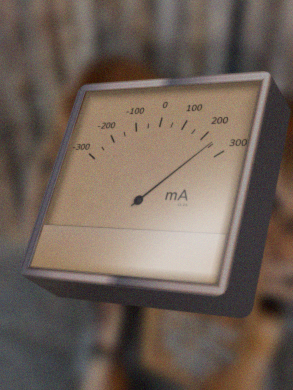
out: 250,mA
